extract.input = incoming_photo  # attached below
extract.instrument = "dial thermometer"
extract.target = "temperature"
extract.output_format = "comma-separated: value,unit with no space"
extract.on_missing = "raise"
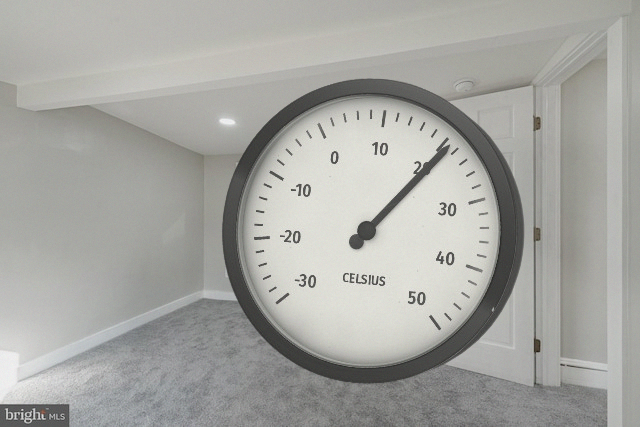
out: 21,°C
